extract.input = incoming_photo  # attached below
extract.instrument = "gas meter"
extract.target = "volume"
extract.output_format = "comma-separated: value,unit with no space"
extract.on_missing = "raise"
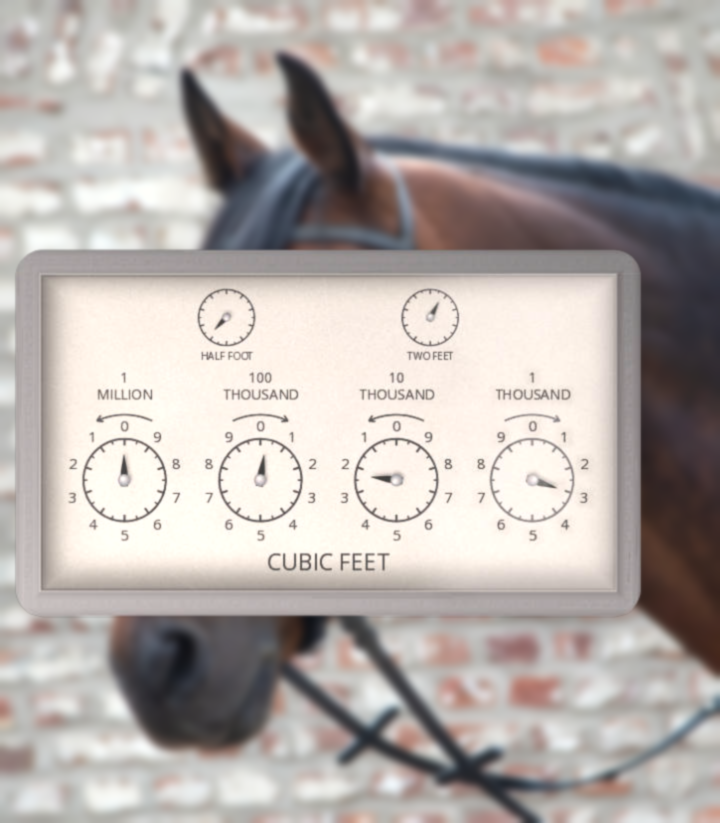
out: 2300,ft³
